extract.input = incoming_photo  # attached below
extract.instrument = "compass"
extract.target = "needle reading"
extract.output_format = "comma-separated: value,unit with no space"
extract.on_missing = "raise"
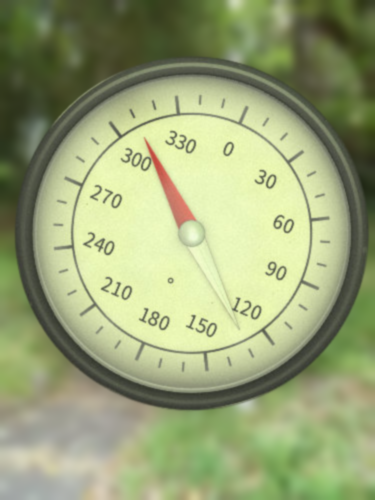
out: 310,°
